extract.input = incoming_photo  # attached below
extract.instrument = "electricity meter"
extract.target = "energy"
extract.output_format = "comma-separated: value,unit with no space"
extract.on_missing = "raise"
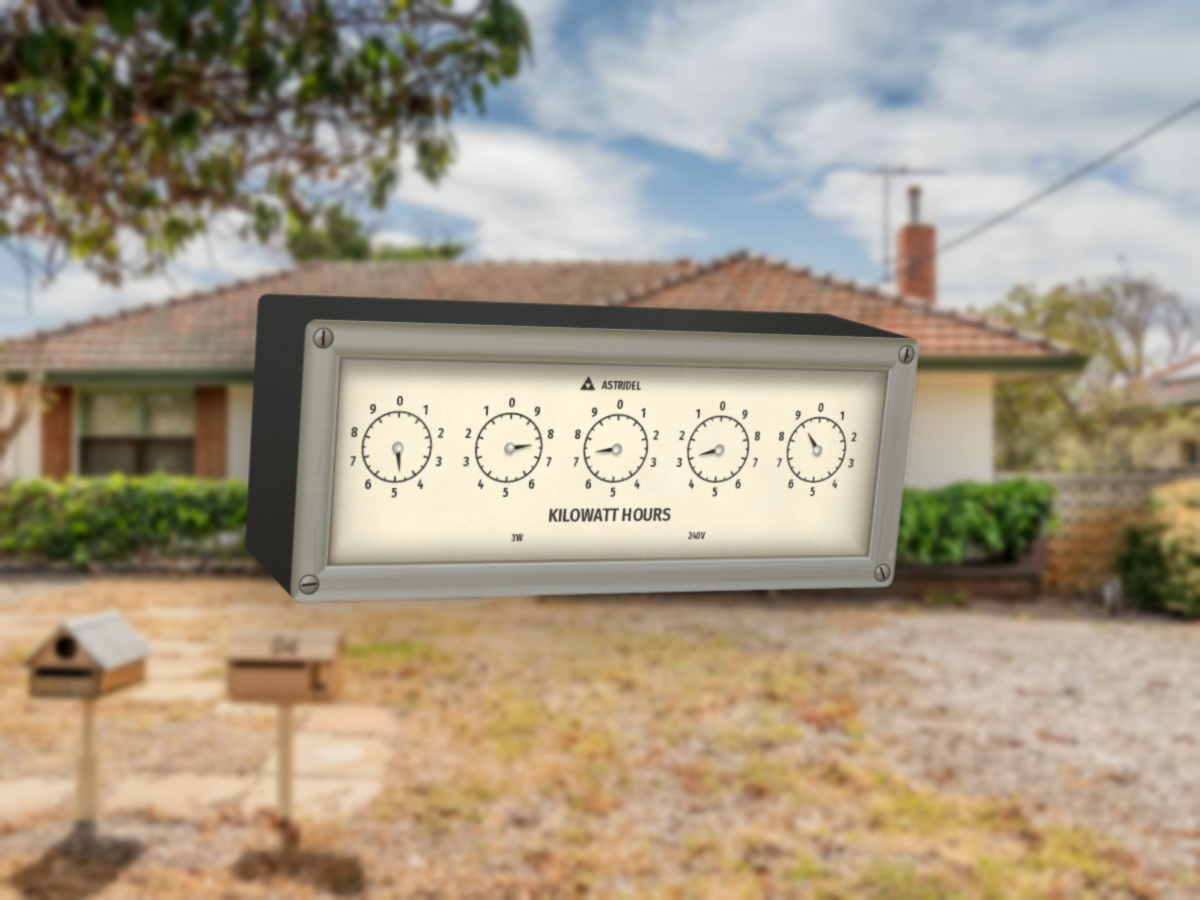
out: 47729,kWh
